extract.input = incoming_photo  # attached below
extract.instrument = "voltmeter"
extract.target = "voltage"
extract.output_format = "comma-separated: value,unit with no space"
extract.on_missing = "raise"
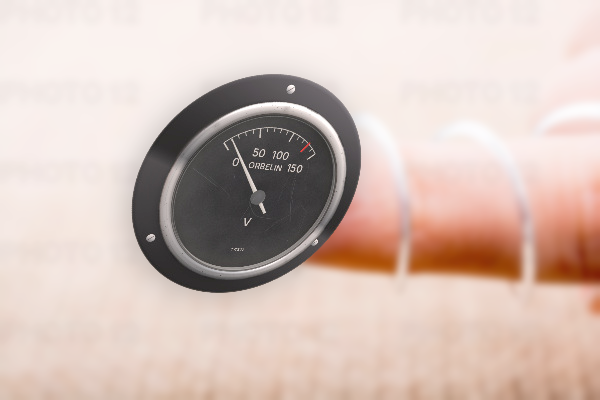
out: 10,V
